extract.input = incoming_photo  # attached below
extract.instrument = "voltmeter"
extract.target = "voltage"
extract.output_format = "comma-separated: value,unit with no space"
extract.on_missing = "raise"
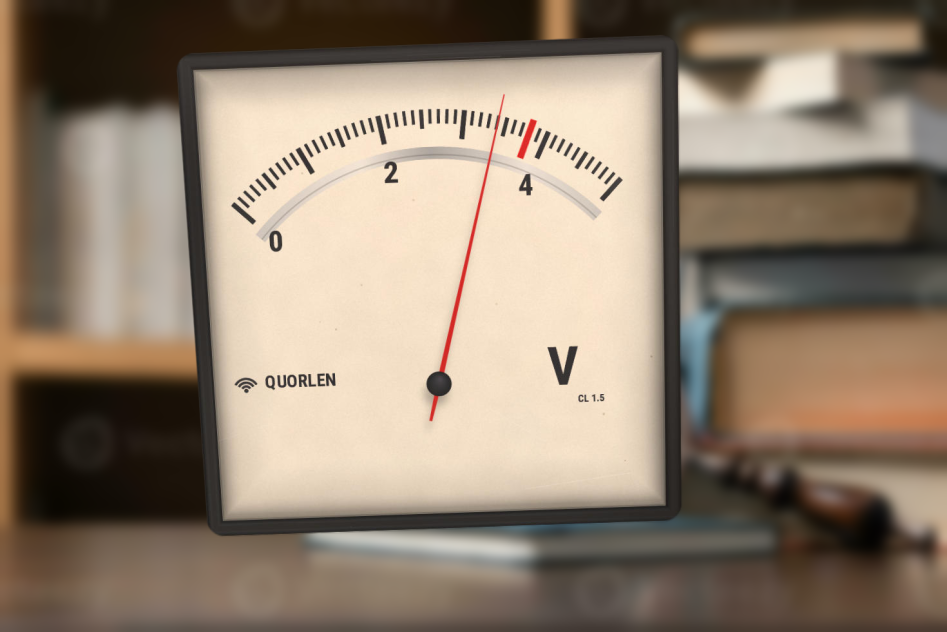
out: 3.4,V
